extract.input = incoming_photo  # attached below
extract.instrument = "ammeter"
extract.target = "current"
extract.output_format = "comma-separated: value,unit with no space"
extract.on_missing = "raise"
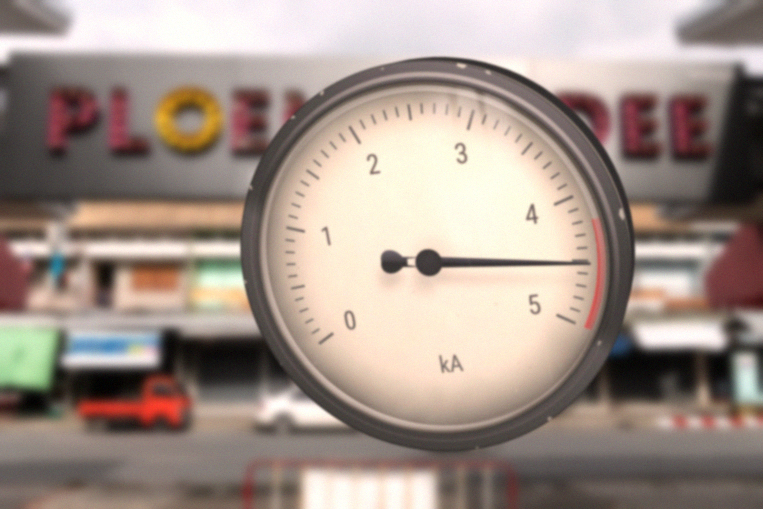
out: 4.5,kA
